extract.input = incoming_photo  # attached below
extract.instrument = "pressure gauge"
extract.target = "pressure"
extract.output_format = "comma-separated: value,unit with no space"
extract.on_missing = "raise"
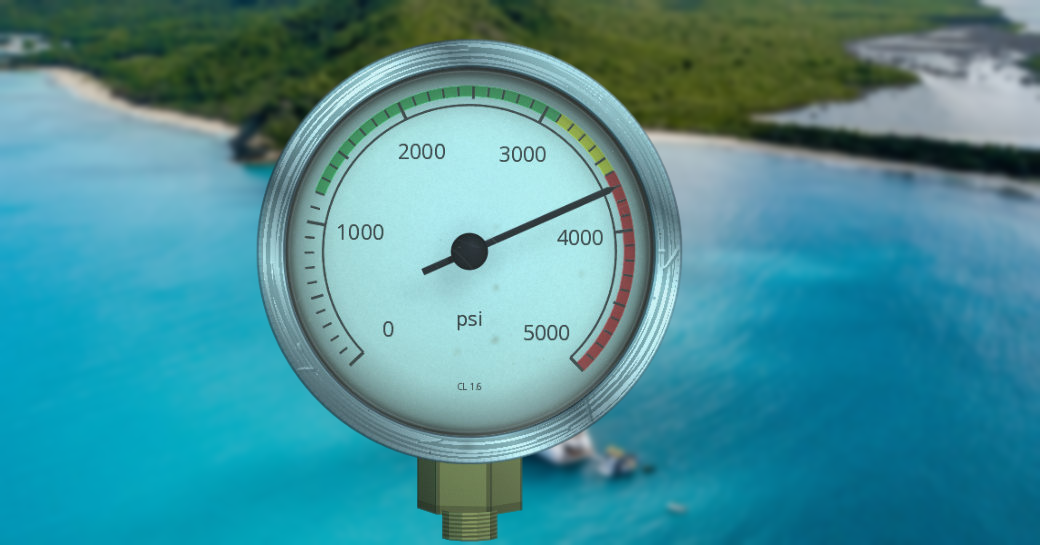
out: 3700,psi
